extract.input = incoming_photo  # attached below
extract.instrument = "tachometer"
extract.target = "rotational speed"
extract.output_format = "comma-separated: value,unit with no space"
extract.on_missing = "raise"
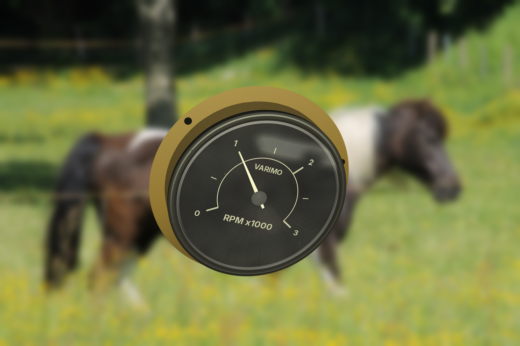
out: 1000,rpm
